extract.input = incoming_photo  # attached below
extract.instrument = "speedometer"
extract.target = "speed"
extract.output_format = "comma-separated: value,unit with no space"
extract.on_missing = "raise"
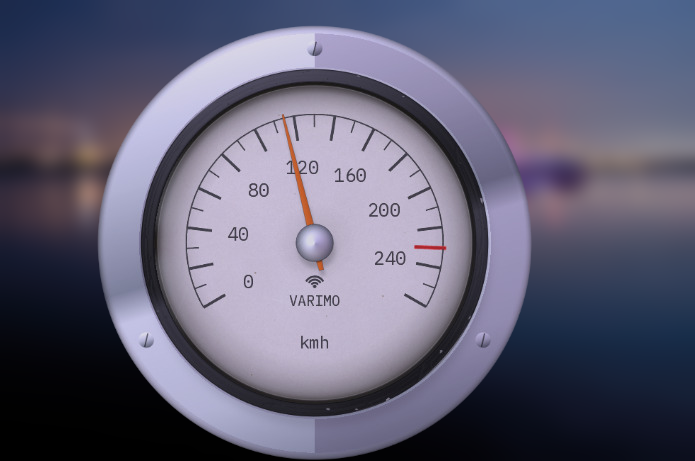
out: 115,km/h
